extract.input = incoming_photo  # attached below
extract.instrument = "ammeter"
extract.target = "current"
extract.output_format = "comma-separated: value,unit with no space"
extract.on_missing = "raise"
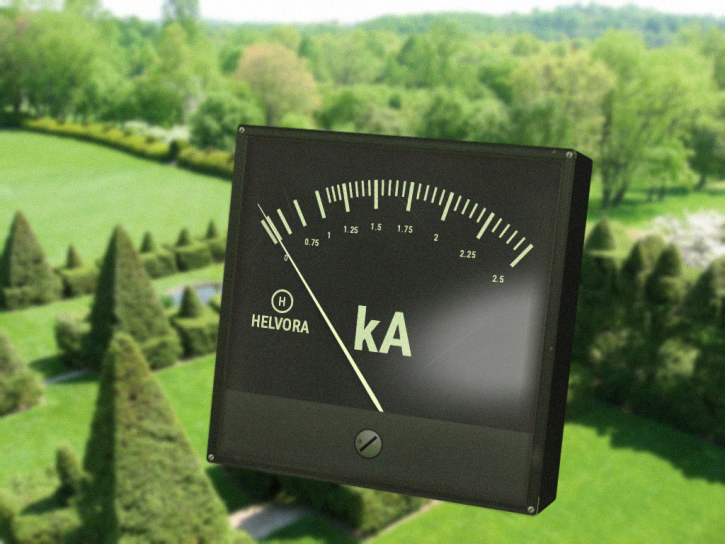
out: 0.25,kA
